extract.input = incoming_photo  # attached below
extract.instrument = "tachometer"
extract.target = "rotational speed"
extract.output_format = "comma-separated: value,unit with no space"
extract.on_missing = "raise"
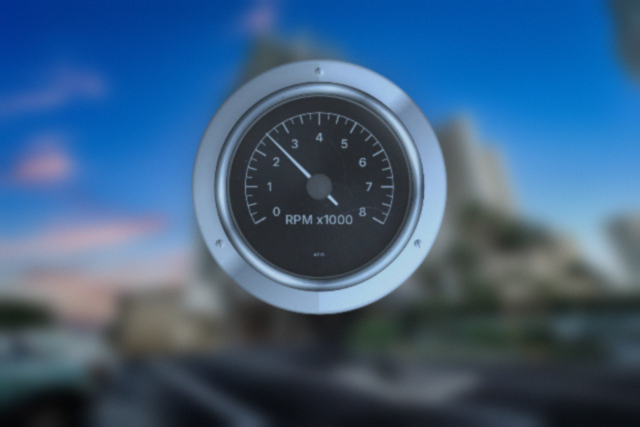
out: 2500,rpm
